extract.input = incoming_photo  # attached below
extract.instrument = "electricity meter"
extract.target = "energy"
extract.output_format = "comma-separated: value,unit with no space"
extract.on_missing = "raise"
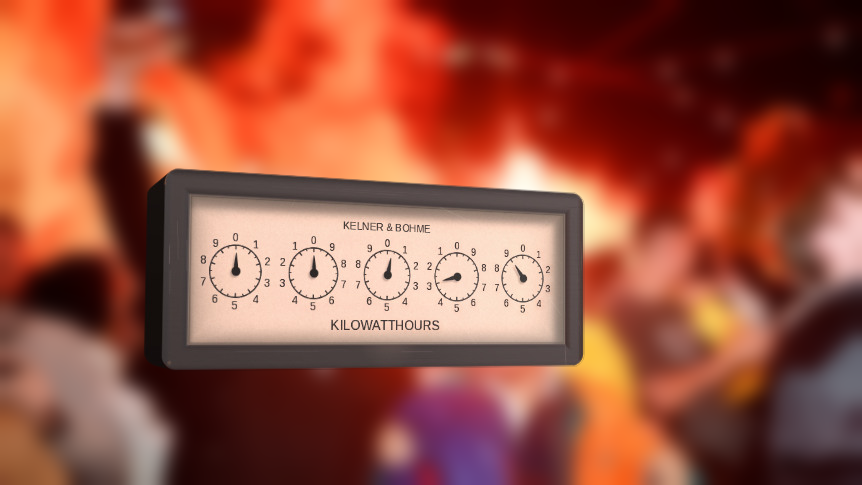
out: 29,kWh
